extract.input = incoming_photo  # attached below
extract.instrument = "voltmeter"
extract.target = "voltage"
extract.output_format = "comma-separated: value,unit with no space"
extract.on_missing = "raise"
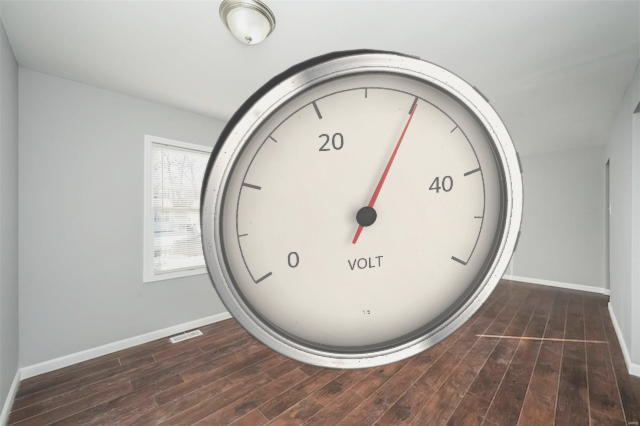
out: 30,V
